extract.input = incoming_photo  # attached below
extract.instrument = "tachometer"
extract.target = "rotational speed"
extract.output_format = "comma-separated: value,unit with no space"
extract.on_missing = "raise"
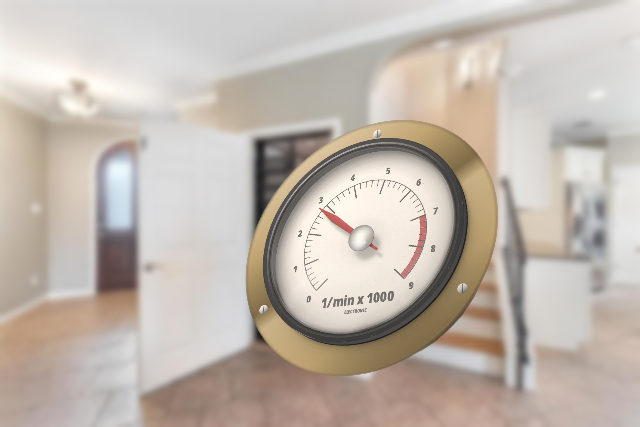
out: 2800,rpm
